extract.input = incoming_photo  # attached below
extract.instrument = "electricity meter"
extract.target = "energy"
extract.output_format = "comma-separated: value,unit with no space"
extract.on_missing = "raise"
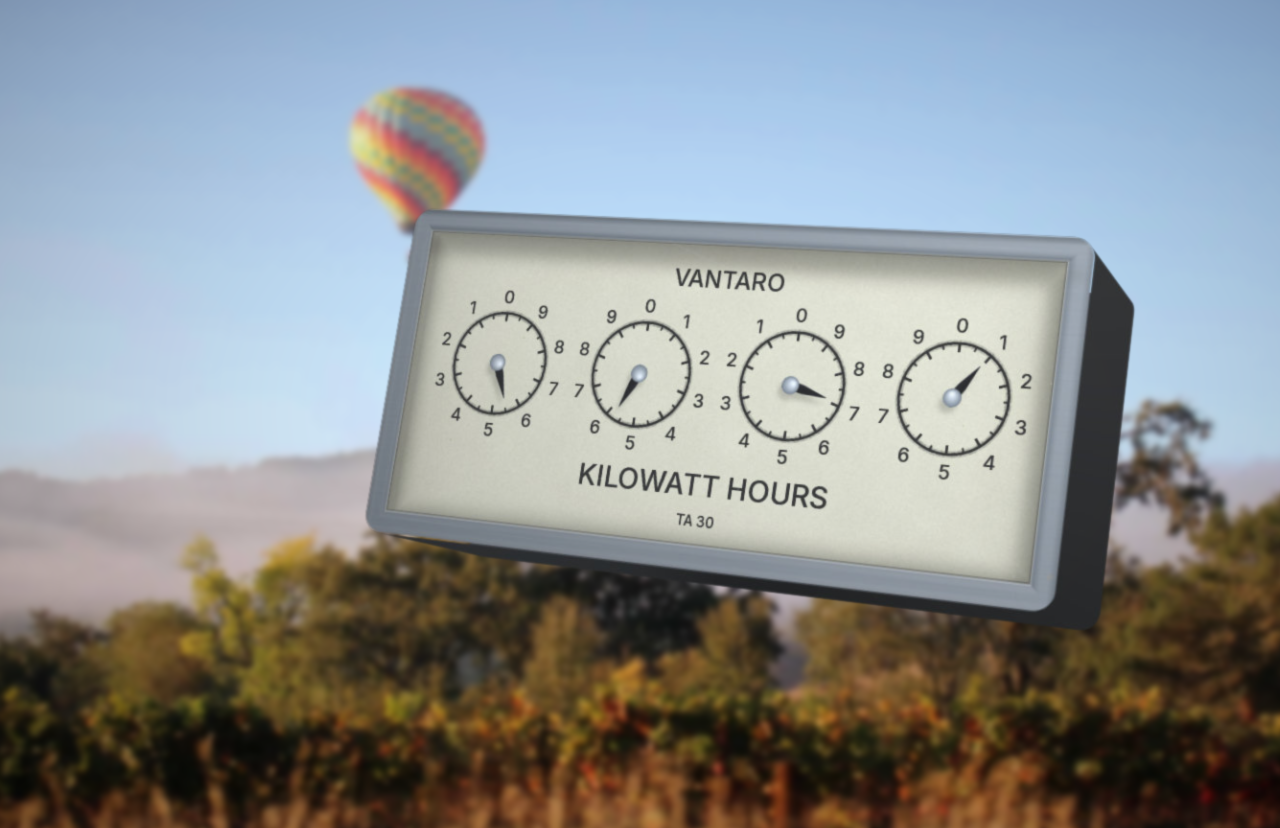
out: 5571,kWh
